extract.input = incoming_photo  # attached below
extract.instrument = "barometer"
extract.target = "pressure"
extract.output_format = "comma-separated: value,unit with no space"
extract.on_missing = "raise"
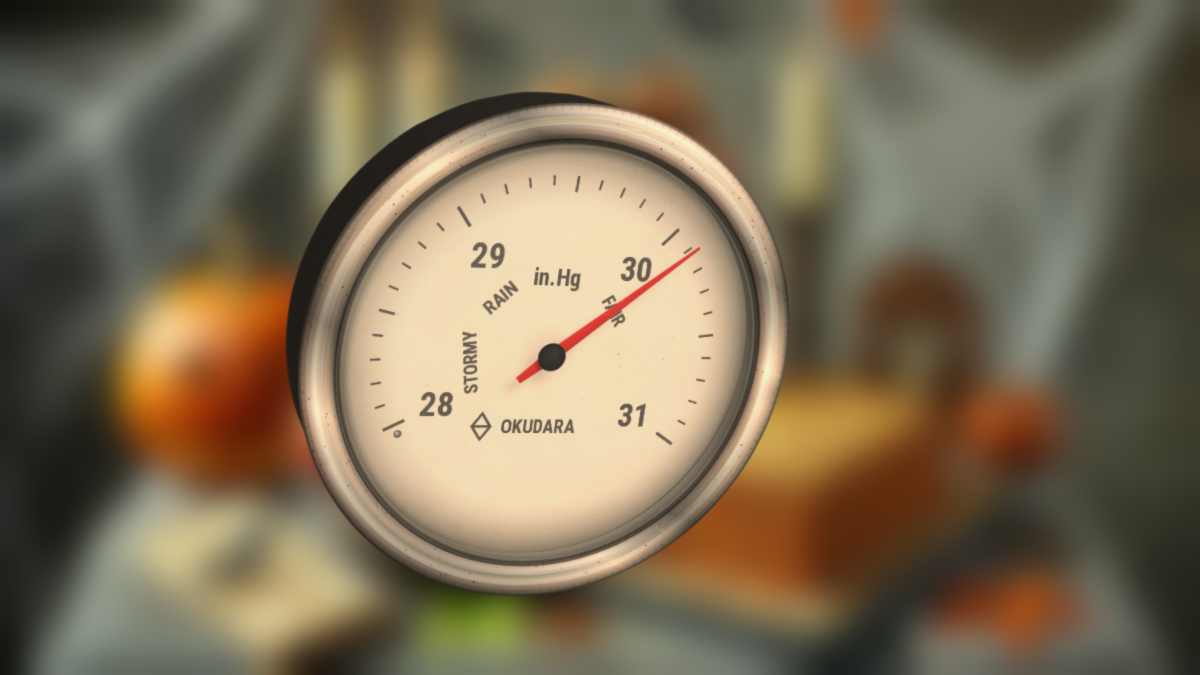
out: 30.1,inHg
